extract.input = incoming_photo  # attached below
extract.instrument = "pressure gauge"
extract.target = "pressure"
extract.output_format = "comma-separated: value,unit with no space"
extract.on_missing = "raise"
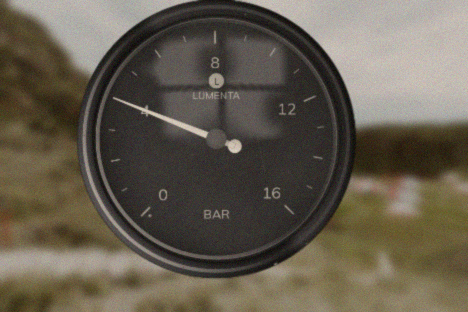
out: 4,bar
